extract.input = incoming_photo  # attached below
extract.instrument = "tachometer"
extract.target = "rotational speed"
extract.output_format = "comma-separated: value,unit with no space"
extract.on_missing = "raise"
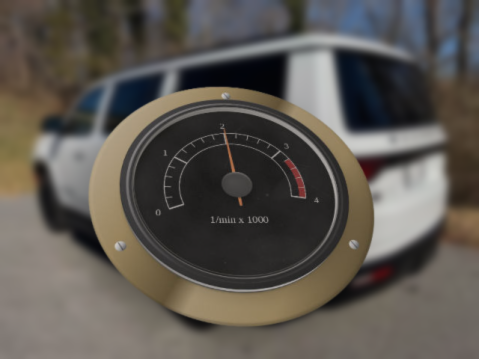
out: 2000,rpm
